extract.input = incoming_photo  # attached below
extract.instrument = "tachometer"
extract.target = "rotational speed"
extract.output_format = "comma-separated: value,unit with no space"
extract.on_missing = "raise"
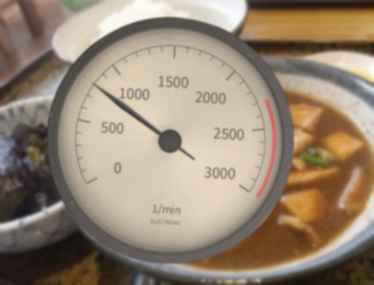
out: 800,rpm
